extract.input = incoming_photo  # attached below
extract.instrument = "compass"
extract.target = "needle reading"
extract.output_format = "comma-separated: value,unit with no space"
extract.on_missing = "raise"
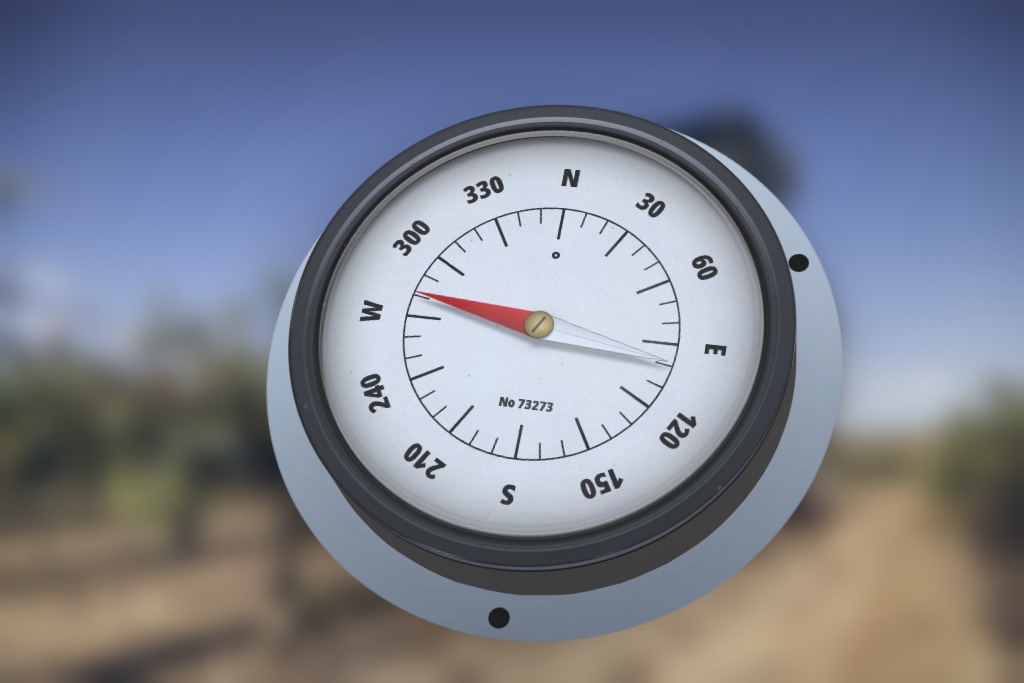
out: 280,°
